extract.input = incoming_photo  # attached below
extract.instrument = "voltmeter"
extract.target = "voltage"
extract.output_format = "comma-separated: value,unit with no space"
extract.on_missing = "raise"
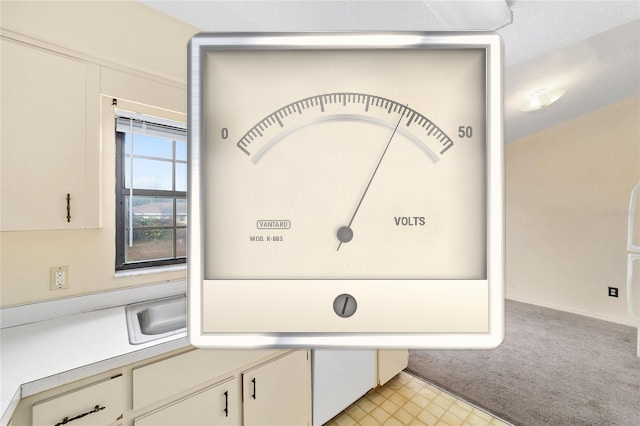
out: 38,V
